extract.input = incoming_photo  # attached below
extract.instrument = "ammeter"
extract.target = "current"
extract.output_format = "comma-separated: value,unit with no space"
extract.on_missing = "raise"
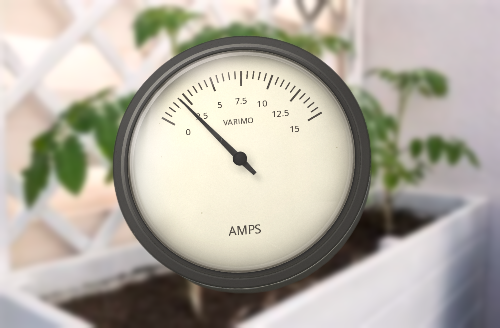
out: 2,A
